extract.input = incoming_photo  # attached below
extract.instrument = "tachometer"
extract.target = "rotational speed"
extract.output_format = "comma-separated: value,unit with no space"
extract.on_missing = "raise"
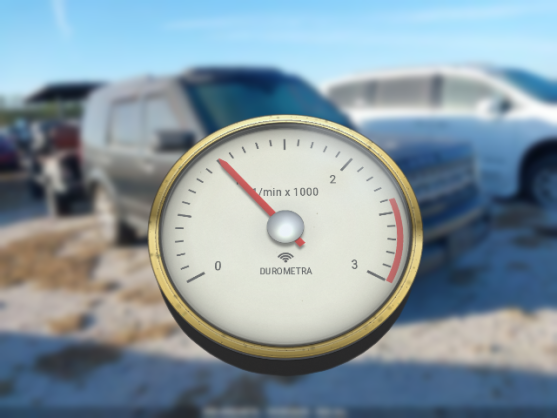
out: 1000,rpm
